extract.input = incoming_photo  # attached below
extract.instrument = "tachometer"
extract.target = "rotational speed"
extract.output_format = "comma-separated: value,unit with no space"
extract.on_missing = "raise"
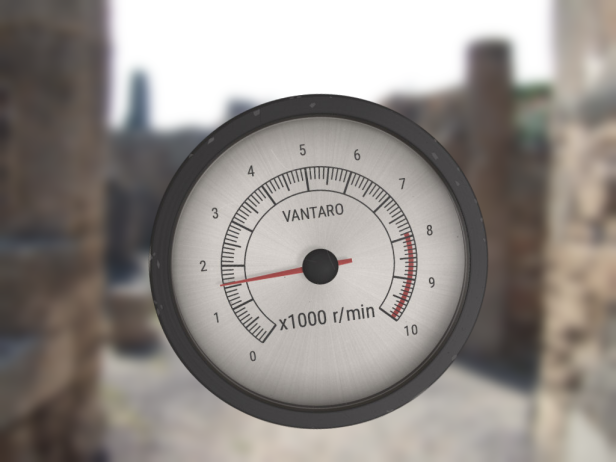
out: 1600,rpm
